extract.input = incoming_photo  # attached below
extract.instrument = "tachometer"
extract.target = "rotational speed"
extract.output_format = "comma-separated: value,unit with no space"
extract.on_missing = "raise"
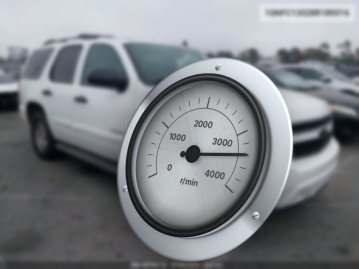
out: 3400,rpm
